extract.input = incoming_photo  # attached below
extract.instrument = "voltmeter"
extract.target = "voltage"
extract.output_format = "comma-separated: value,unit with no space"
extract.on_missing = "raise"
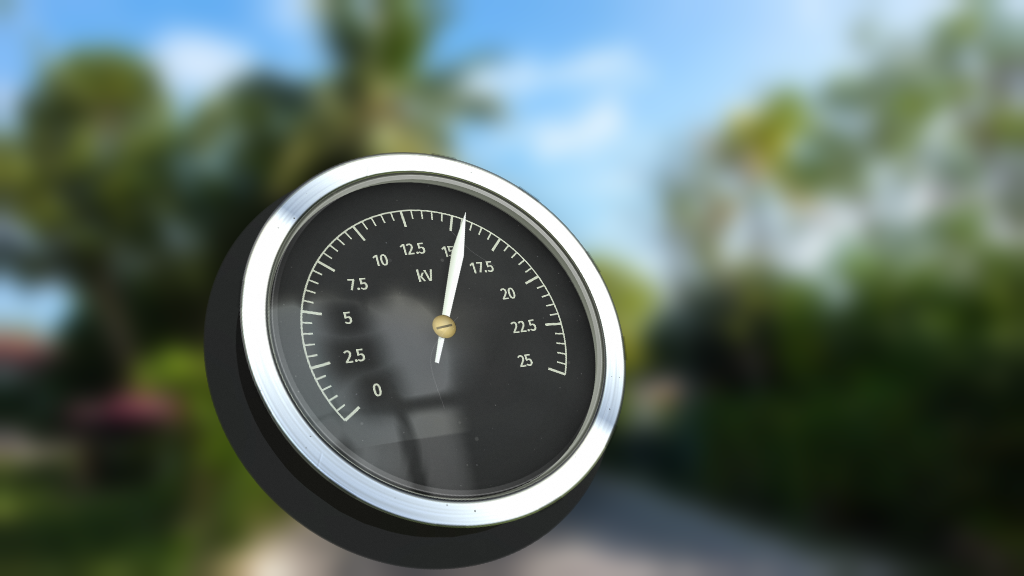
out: 15.5,kV
